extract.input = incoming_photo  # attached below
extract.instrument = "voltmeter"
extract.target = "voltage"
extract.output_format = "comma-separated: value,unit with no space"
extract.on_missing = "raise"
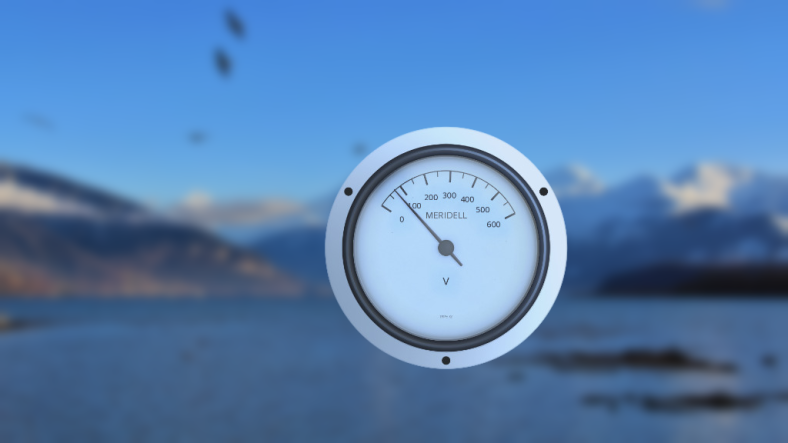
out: 75,V
